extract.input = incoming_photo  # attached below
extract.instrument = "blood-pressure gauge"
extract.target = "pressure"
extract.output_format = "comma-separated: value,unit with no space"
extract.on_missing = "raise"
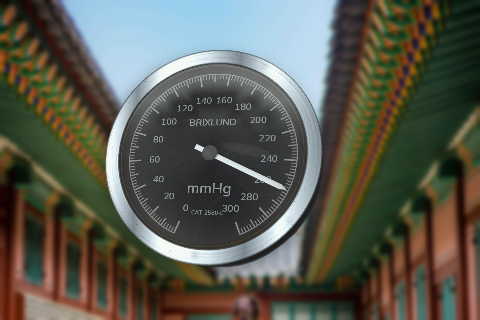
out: 260,mmHg
